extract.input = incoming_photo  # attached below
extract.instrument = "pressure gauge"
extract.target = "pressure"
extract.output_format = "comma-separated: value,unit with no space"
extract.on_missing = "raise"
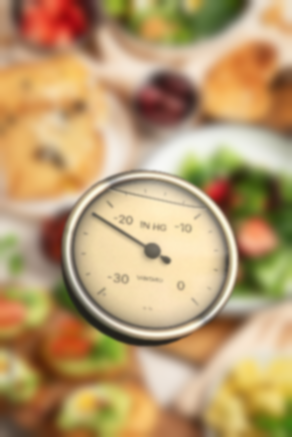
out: -22,inHg
